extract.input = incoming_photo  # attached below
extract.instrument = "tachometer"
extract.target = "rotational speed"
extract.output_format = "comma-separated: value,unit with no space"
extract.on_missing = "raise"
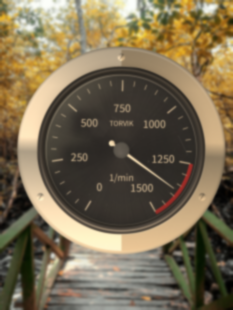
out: 1375,rpm
